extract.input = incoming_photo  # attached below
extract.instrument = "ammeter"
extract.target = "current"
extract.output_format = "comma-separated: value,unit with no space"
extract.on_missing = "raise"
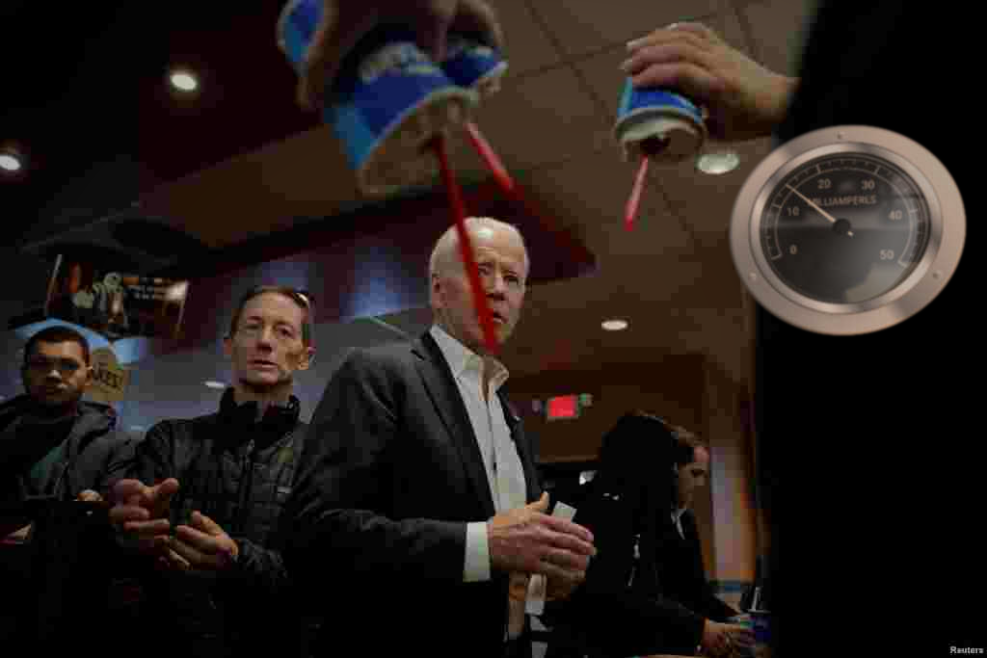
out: 14,mA
